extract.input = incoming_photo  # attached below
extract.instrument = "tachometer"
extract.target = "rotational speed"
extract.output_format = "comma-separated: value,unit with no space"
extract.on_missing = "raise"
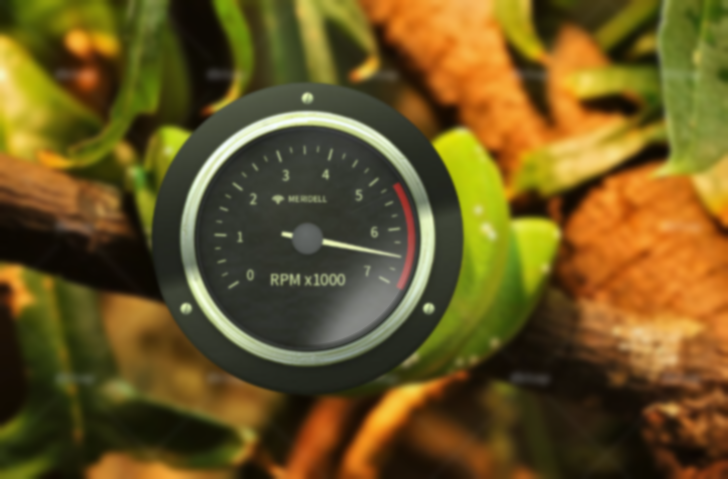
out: 6500,rpm
